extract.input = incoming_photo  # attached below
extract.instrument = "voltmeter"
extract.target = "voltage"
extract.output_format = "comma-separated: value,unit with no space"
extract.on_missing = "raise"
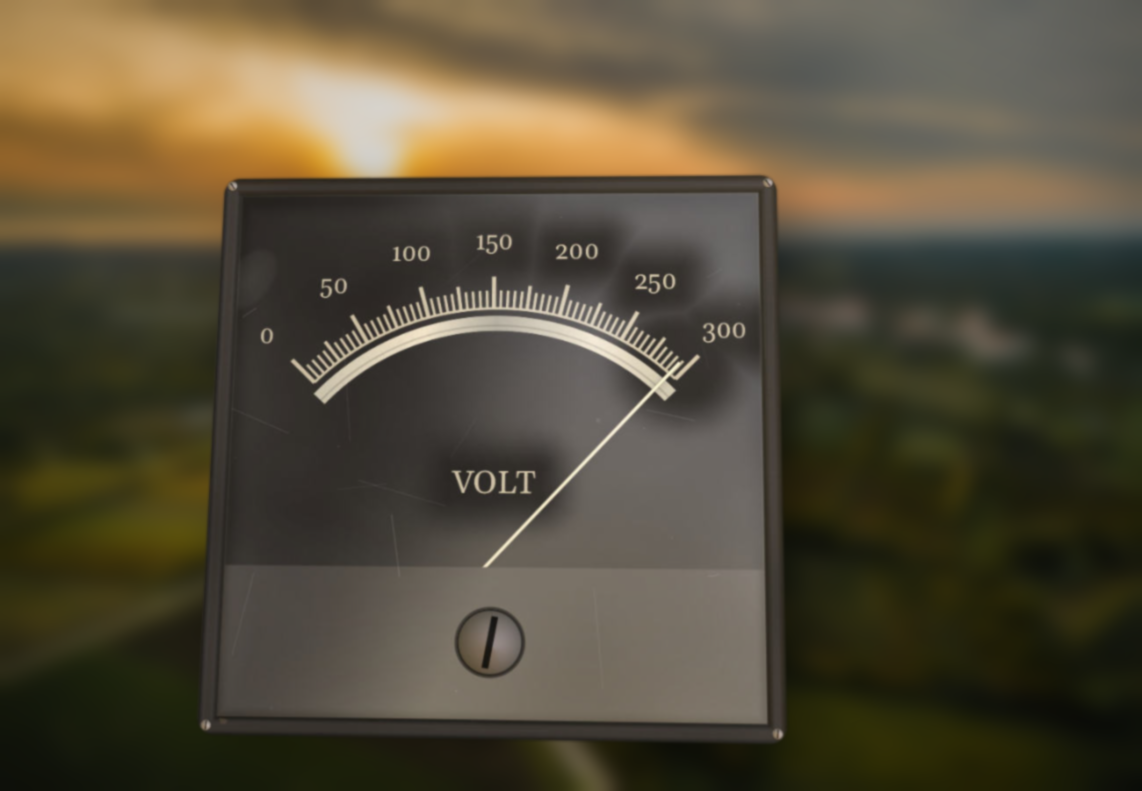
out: 295,V
